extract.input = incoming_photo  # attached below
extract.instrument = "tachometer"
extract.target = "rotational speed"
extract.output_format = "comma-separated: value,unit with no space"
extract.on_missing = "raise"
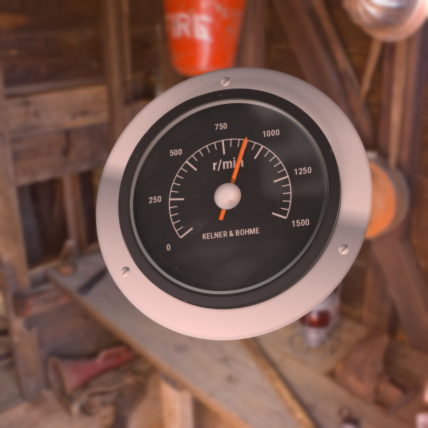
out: 900,rpm
